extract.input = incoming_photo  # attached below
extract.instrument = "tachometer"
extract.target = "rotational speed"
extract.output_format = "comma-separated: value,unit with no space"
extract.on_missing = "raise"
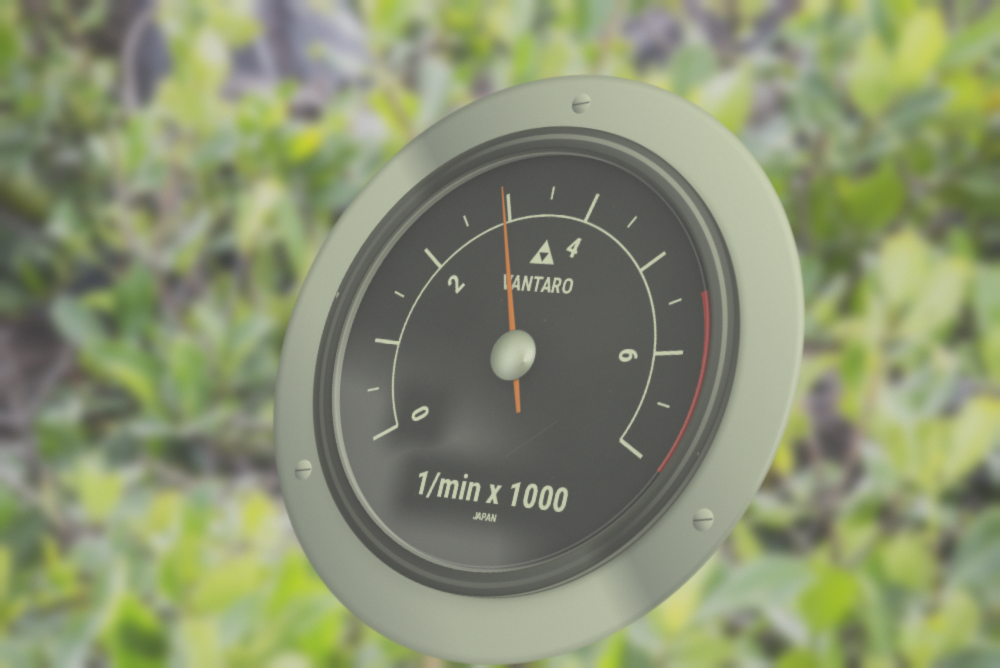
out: 3000,rpm
